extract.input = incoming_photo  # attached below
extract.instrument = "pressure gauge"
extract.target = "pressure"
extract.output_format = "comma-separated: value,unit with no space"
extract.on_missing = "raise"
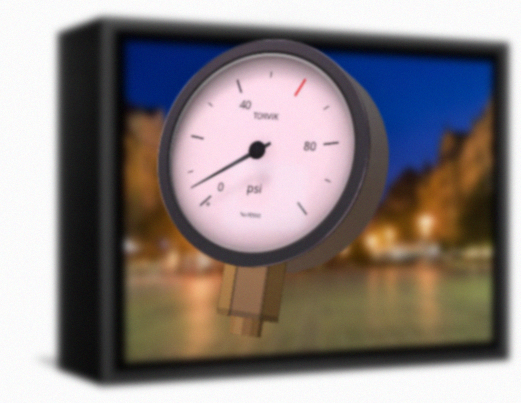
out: 5,psi
